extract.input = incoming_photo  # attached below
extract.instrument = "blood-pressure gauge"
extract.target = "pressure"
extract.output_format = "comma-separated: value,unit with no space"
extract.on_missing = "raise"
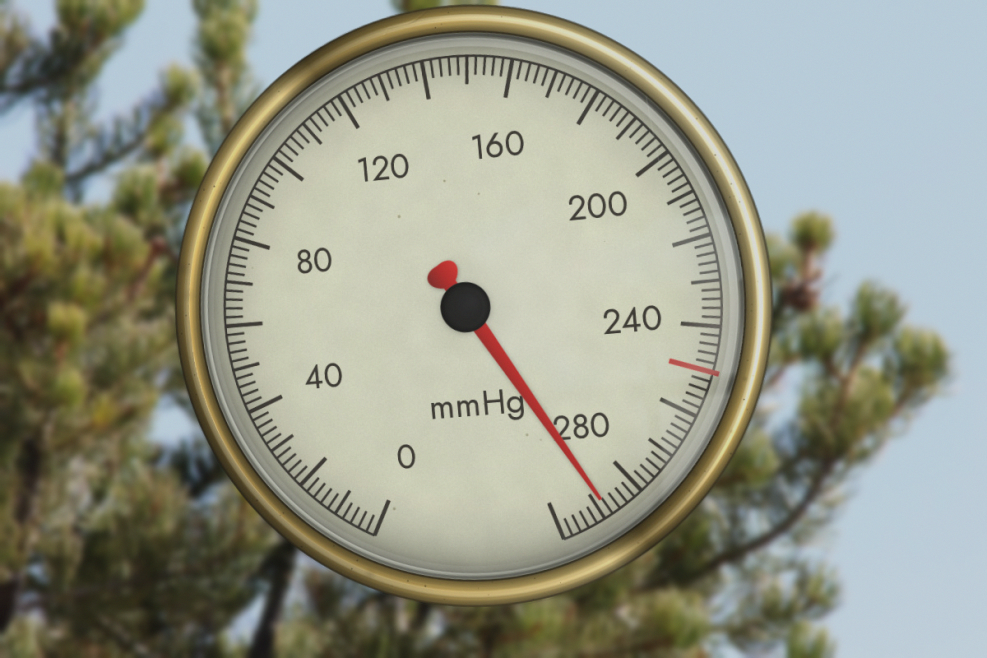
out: 288,mmHg
